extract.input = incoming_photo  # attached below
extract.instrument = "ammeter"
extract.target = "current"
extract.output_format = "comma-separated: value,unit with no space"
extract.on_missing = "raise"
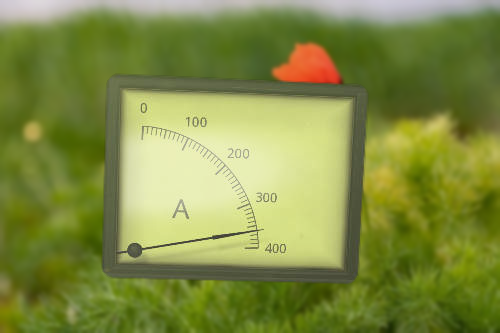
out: 360,A
